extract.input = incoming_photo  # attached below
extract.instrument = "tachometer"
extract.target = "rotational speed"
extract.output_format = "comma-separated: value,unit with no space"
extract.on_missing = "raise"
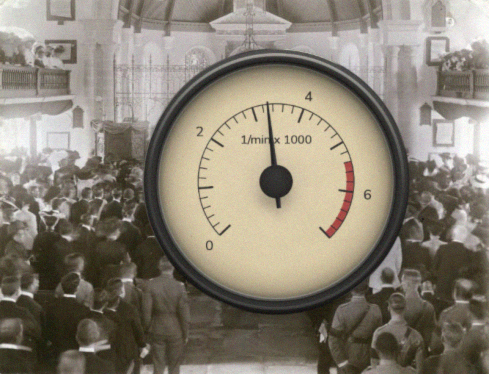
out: 3300,rpm
